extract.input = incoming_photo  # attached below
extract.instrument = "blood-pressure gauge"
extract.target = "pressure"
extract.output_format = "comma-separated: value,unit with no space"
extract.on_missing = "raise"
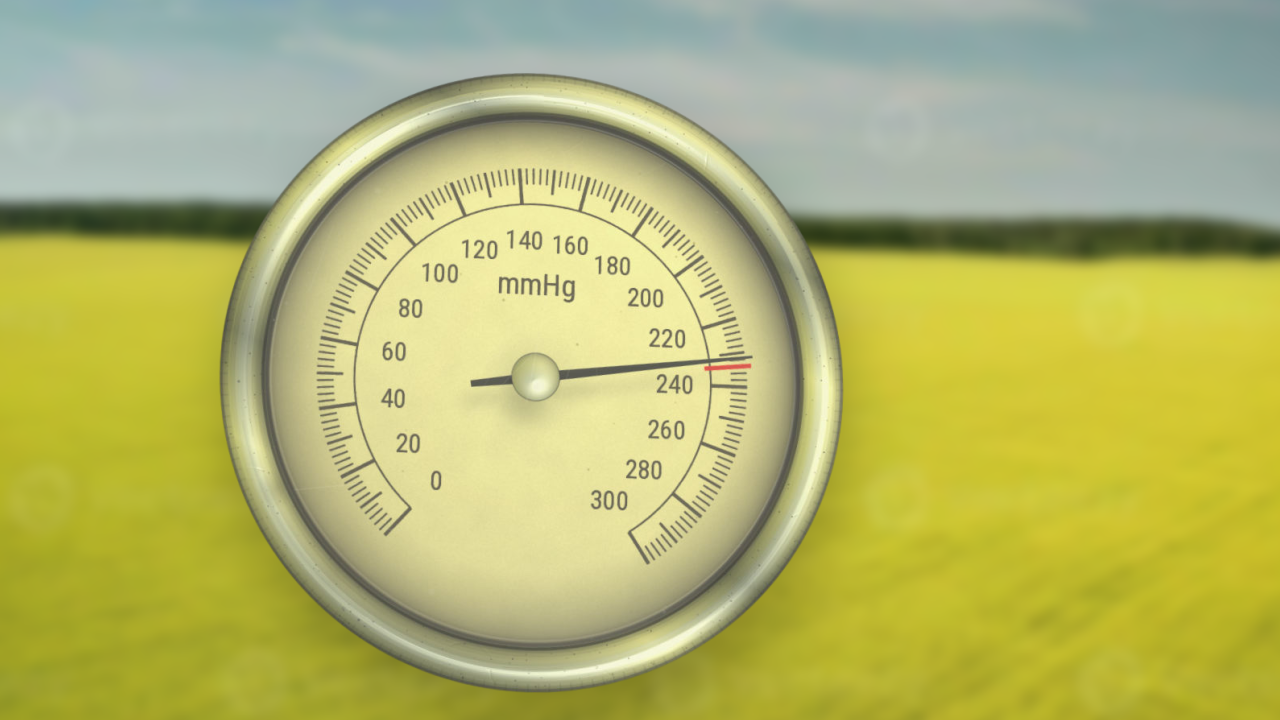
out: 232,mmHg
